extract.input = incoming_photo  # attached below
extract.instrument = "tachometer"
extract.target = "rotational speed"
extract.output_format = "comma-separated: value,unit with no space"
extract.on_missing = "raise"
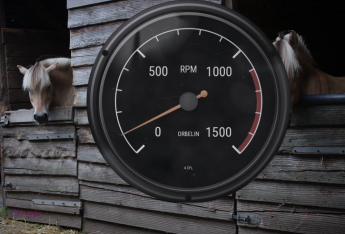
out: 100,rpm
